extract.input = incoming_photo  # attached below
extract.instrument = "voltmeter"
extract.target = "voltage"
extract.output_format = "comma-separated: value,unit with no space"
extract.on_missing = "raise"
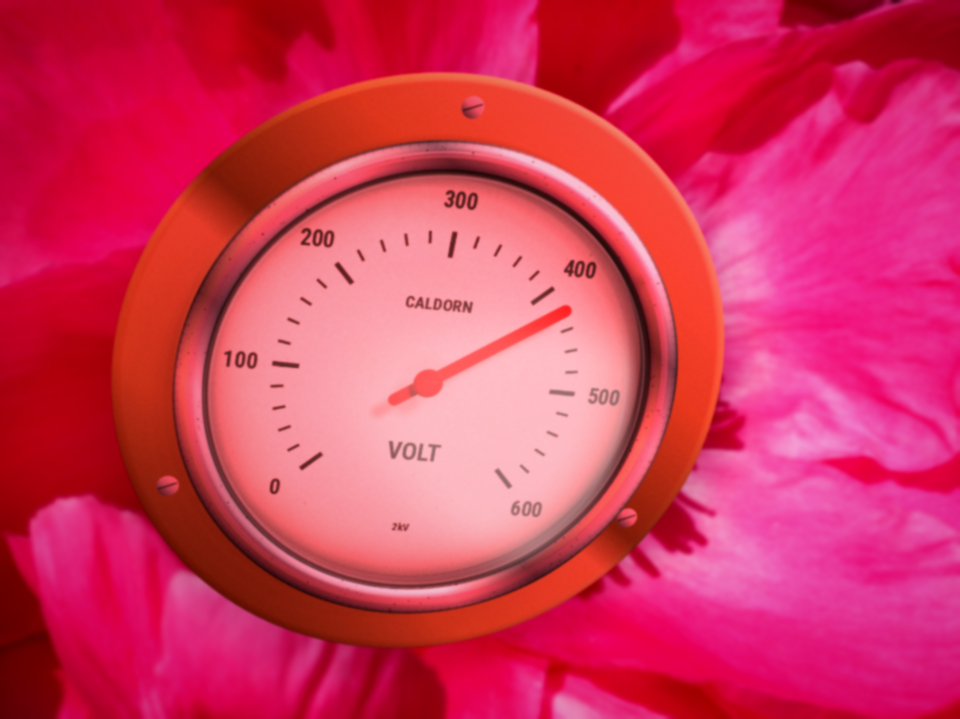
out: 420,V
